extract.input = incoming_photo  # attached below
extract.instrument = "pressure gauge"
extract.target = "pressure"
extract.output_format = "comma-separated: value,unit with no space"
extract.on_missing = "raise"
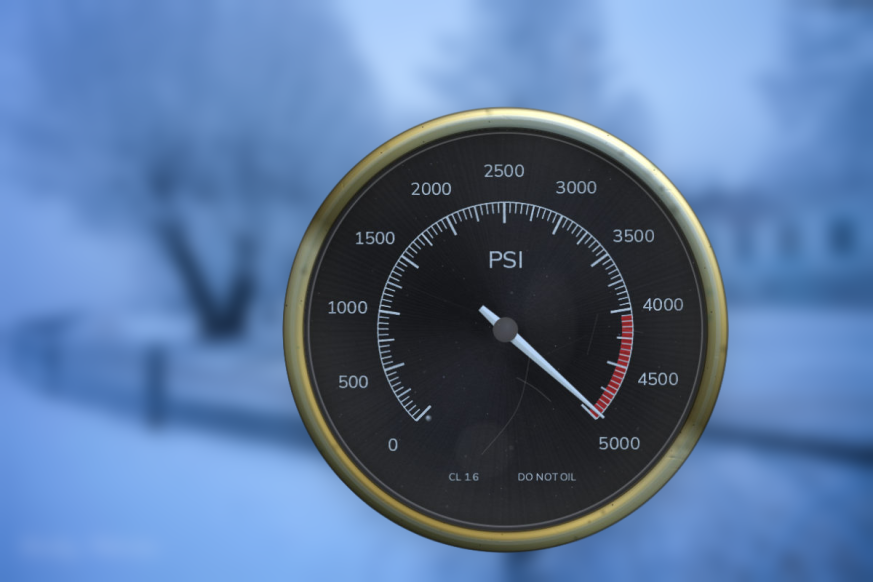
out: 4950,psi
